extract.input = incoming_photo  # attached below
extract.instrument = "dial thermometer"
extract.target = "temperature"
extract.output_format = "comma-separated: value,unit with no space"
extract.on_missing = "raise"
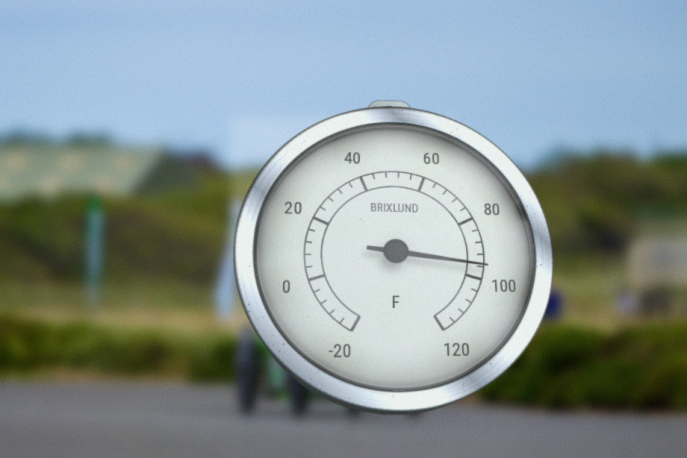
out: 96,°F
